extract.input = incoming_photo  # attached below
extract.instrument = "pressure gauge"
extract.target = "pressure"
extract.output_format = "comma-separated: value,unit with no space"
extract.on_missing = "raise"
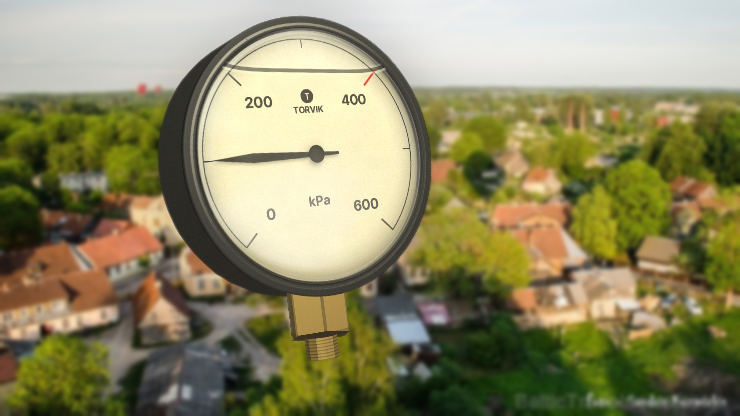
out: 100,kPa
